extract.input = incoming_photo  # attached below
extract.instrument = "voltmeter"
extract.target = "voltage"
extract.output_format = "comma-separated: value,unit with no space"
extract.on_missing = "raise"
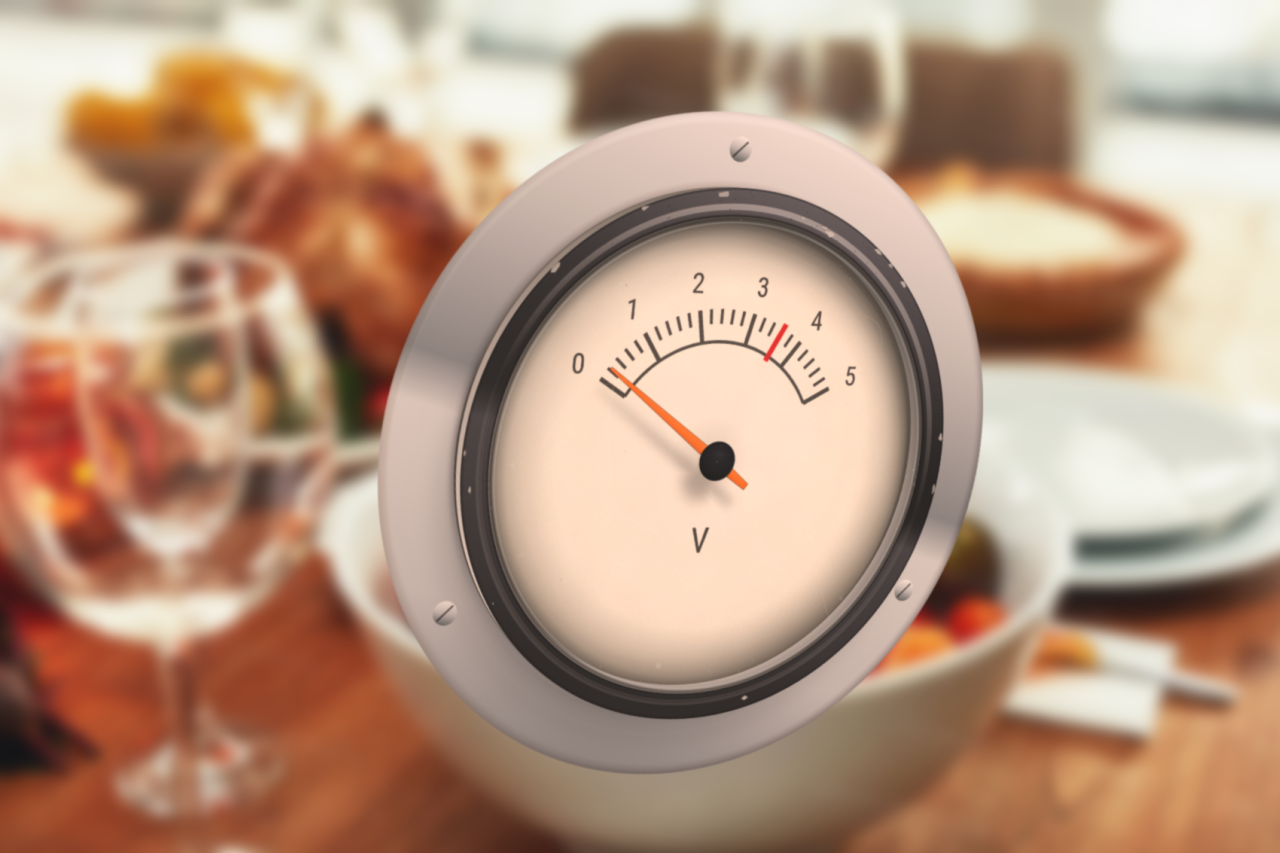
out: 0.2,V
